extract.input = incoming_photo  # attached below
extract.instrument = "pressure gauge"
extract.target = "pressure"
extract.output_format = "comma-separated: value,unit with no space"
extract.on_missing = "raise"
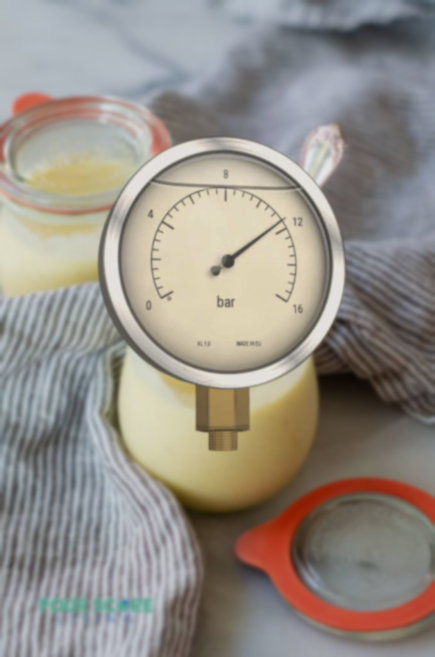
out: 11.5,bar
